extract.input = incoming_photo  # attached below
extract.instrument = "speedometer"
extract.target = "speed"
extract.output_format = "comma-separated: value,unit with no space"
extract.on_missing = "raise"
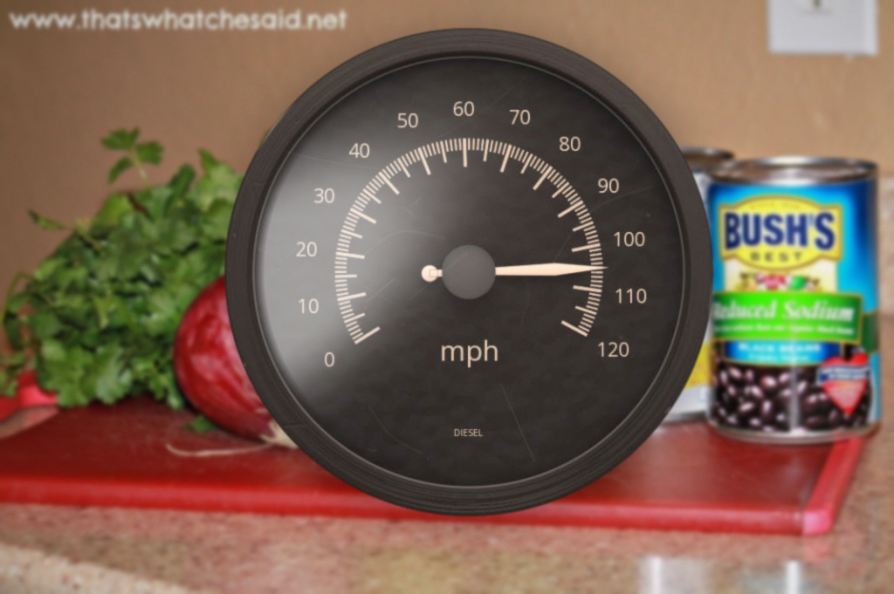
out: 105,mph
